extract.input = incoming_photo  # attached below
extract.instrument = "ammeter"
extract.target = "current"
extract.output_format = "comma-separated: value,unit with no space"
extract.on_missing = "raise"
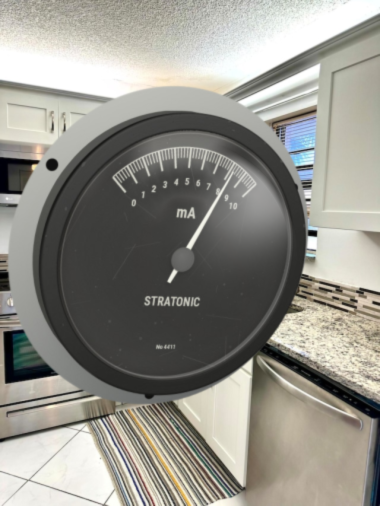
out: 8,mA
